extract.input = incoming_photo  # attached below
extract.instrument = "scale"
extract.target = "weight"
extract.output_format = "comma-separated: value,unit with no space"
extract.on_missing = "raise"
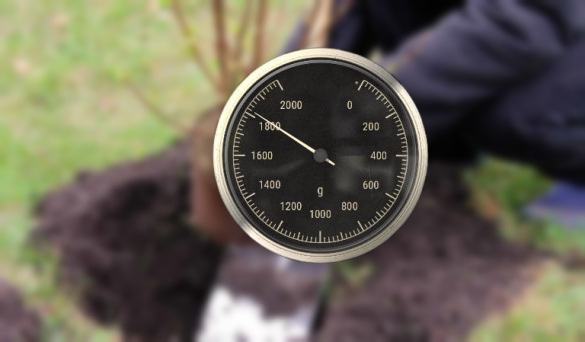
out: 1820,g
